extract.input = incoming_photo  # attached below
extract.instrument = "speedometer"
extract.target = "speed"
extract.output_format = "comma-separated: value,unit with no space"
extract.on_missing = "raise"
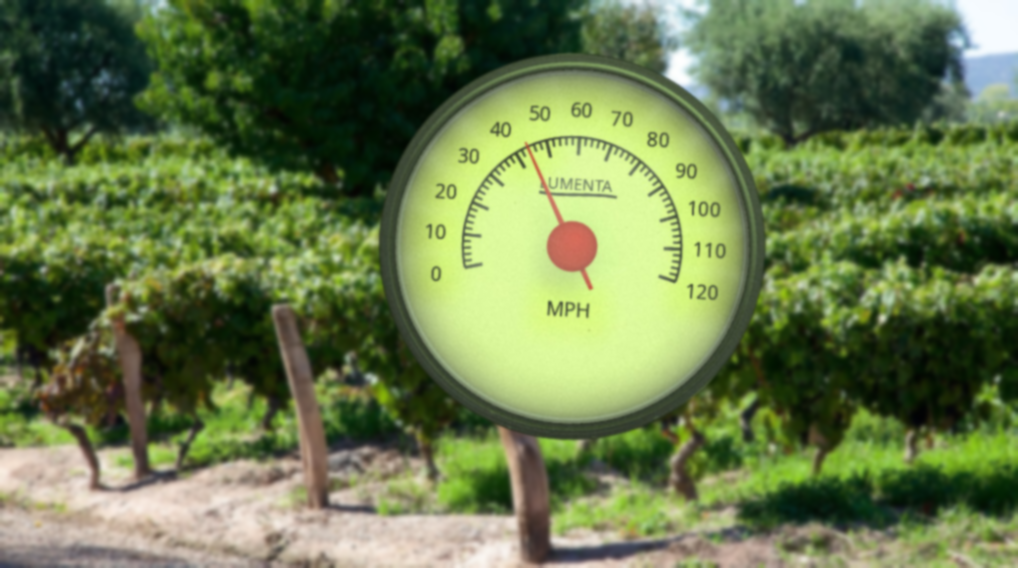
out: 44,mph
